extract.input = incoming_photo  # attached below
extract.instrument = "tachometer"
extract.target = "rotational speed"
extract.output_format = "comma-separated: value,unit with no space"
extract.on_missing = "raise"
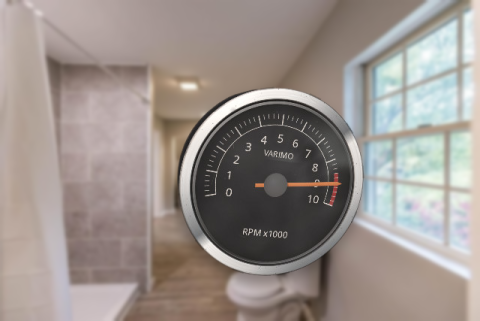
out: 9000,rpm
